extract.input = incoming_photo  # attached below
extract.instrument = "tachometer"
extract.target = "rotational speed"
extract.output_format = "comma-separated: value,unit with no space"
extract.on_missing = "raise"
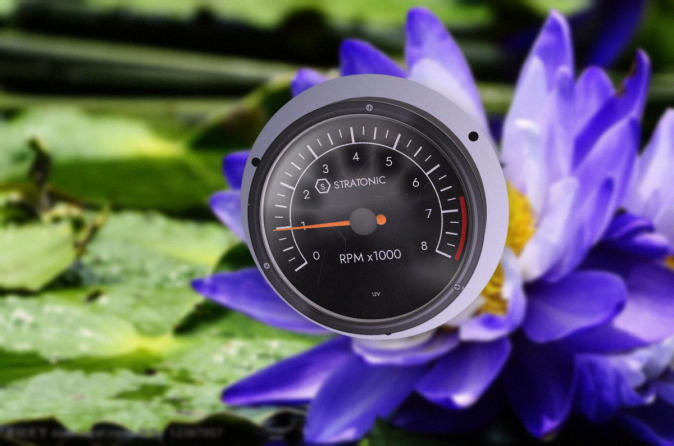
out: 1000,rpm
